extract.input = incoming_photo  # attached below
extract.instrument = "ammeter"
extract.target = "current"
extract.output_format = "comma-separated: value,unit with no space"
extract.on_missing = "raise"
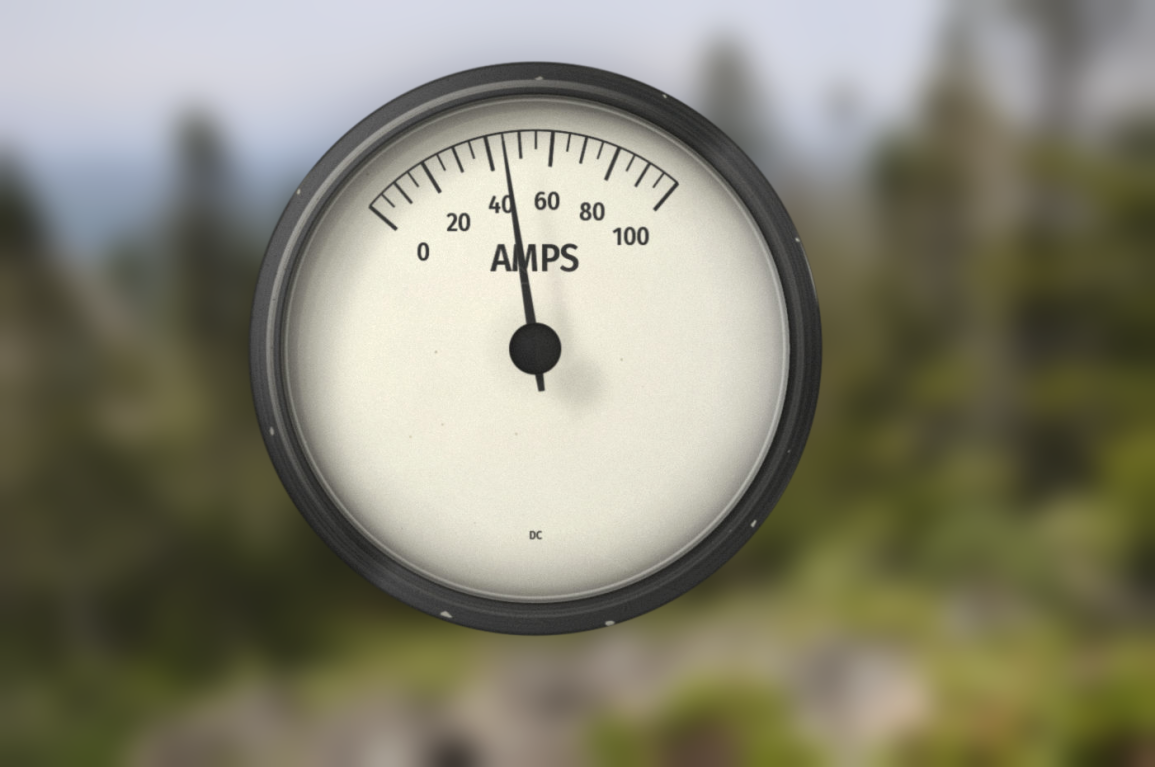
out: 45,A
